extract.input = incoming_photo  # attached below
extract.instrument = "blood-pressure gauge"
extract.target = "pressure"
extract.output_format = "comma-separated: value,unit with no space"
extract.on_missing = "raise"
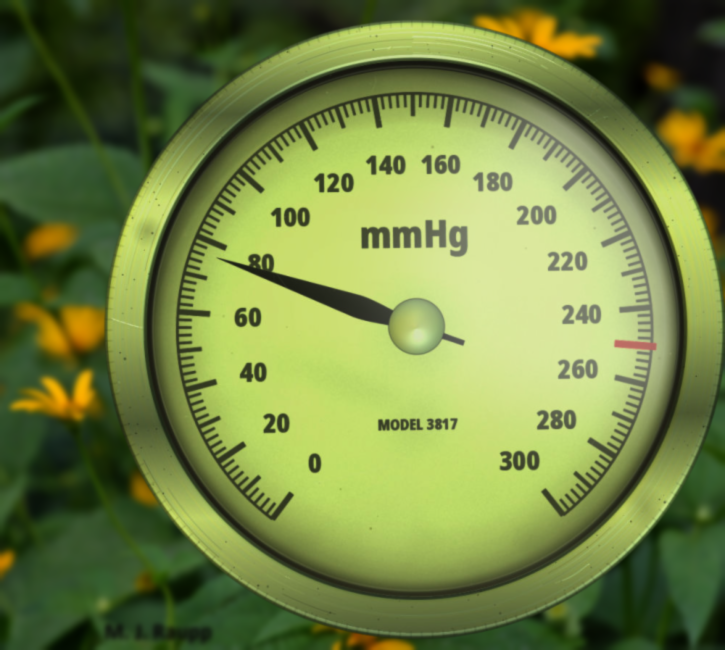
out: 76,mmHg
